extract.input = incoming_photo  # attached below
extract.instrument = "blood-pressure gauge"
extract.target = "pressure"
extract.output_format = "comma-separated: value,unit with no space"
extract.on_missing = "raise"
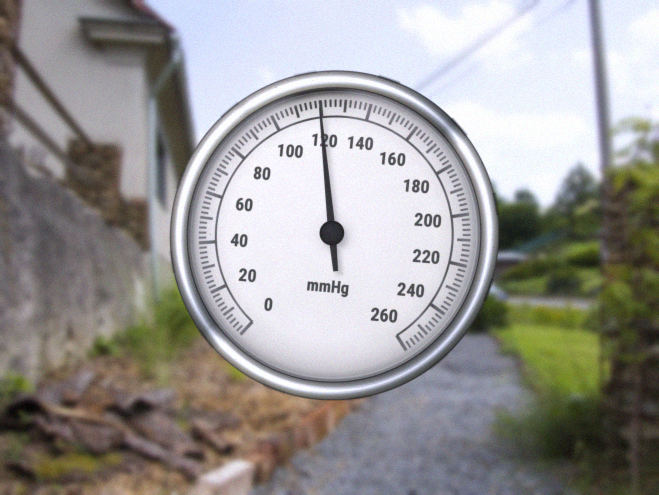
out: 120,mmHg
